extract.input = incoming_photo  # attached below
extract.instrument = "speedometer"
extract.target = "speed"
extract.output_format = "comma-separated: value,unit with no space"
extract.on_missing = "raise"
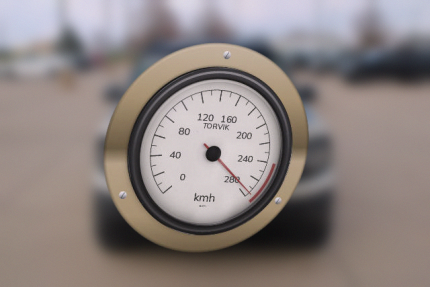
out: 275,km/h
